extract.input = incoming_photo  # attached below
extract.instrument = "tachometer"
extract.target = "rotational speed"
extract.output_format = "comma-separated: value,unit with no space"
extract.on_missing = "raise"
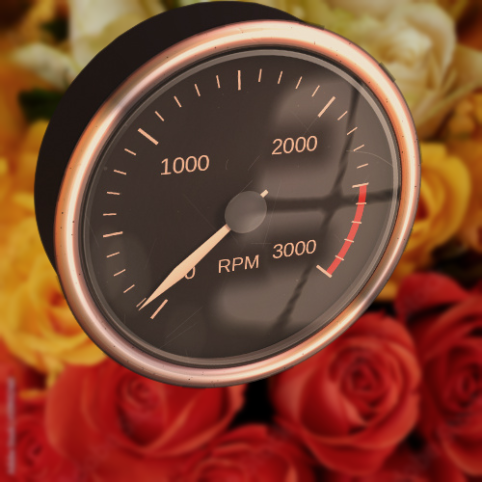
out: 100,rpm
